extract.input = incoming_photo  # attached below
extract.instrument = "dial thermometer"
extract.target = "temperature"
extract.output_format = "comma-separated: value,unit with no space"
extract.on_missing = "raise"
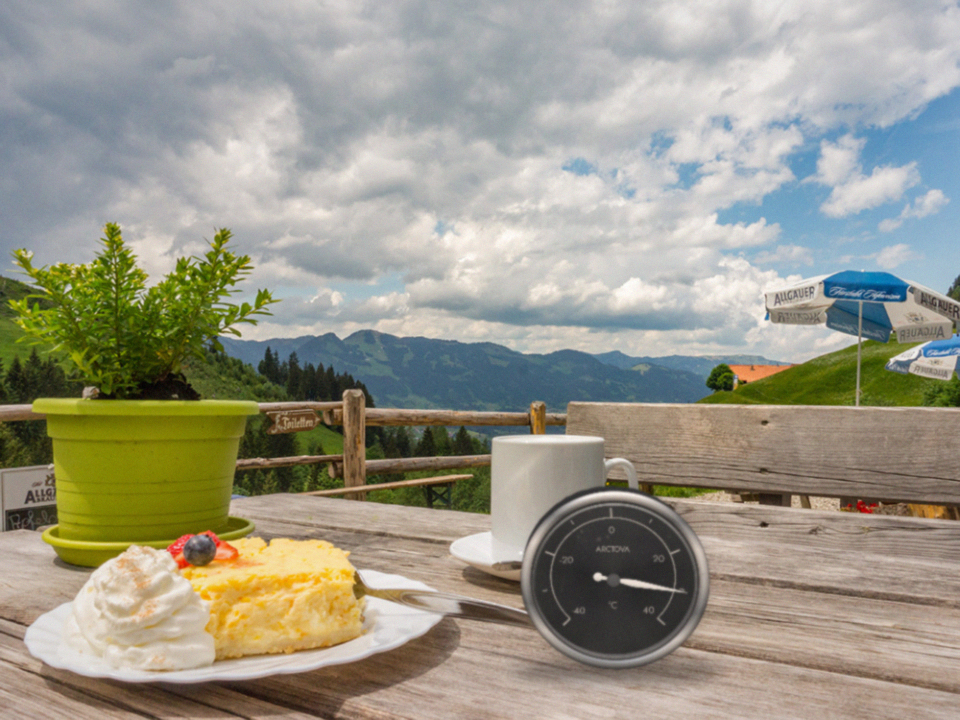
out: 30,°C
